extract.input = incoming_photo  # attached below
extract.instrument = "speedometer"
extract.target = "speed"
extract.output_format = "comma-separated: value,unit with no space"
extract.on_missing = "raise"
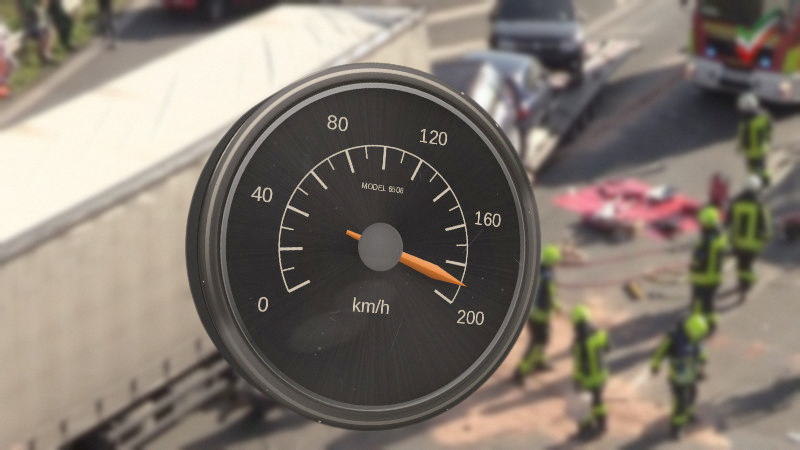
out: 190,km/h
